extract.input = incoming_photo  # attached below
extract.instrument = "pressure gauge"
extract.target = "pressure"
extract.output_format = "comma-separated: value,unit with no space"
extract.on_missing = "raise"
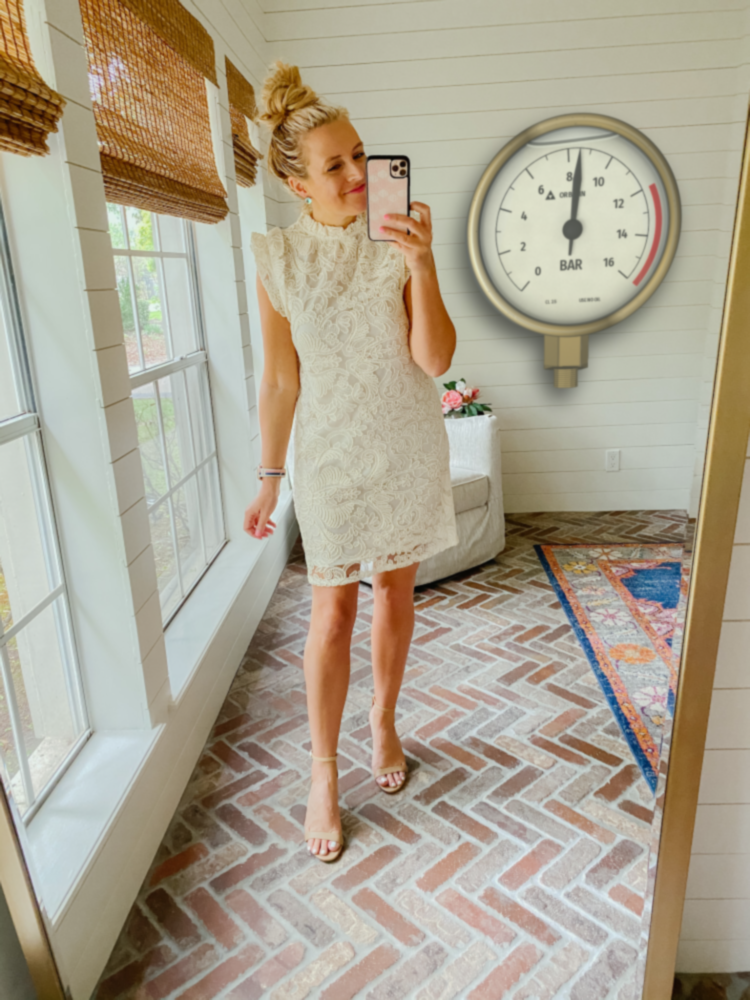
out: 8.5,bar
